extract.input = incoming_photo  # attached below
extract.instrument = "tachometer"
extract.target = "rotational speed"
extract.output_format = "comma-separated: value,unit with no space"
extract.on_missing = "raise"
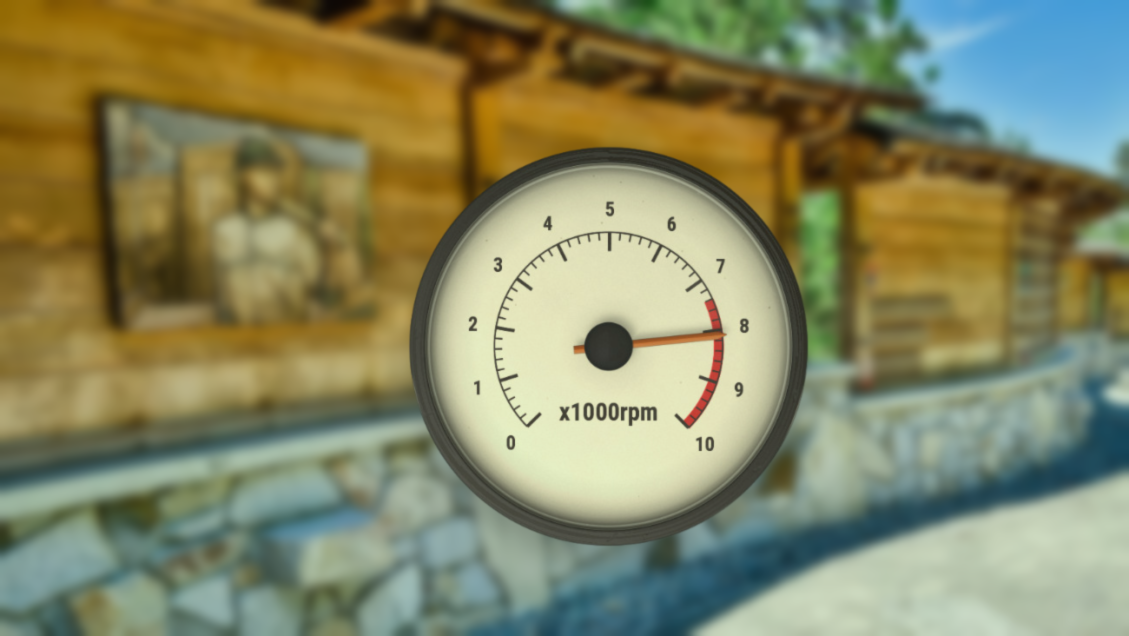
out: 8100,rpm
